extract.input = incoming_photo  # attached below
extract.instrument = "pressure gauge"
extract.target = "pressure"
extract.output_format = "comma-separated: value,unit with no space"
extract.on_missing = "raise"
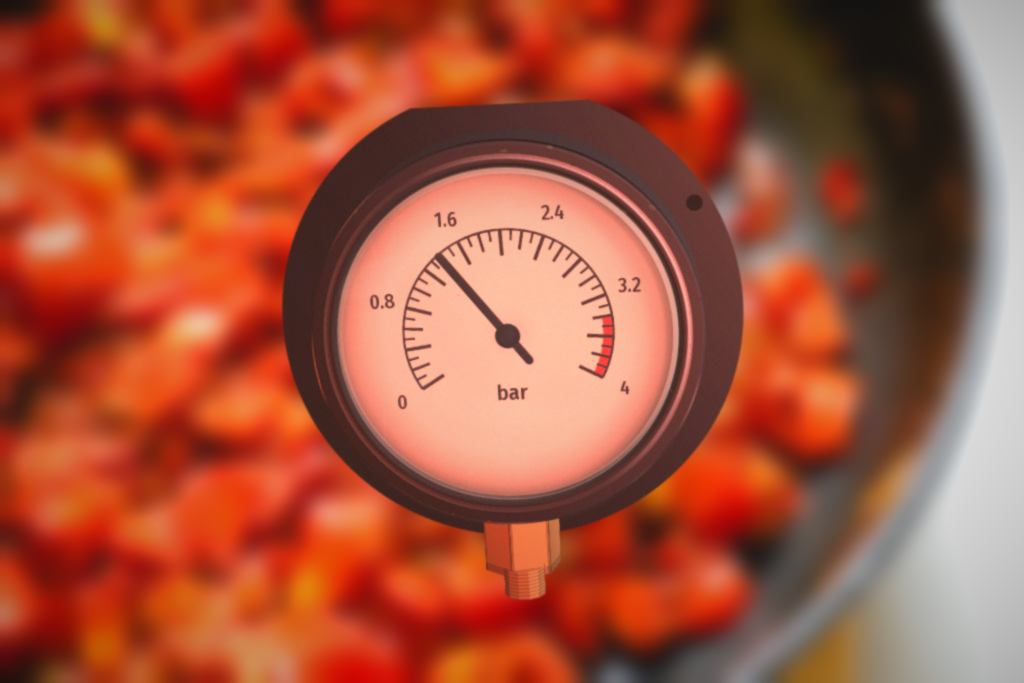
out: 1.4,bar
